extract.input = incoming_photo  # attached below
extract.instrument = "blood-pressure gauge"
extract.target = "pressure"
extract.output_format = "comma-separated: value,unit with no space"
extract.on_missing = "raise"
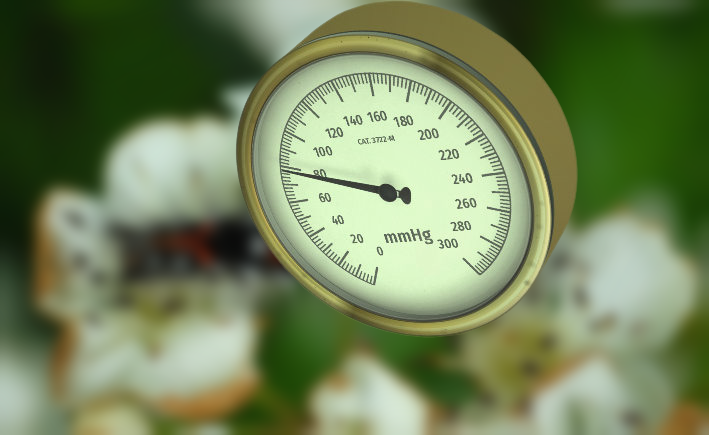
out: 80,mmHg
